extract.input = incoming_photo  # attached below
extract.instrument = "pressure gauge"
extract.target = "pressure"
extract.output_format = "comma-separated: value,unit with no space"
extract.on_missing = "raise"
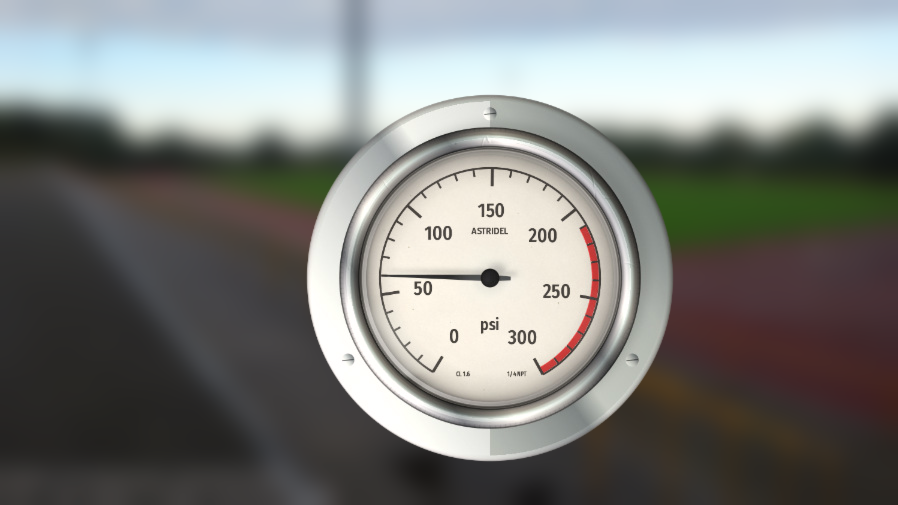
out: 60,psi
